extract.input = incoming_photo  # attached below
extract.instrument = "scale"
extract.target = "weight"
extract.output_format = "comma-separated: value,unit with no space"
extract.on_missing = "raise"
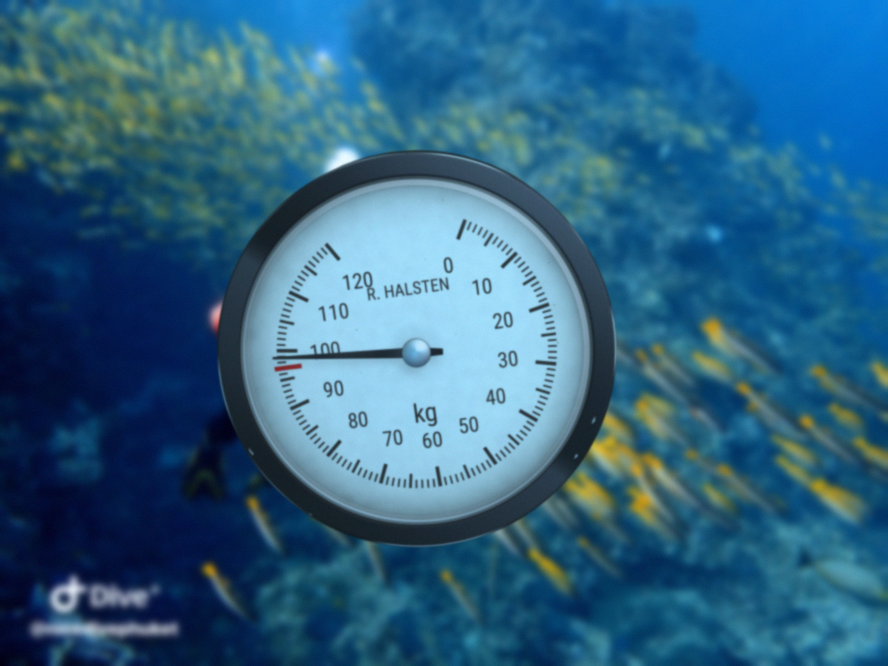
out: 99,kg
